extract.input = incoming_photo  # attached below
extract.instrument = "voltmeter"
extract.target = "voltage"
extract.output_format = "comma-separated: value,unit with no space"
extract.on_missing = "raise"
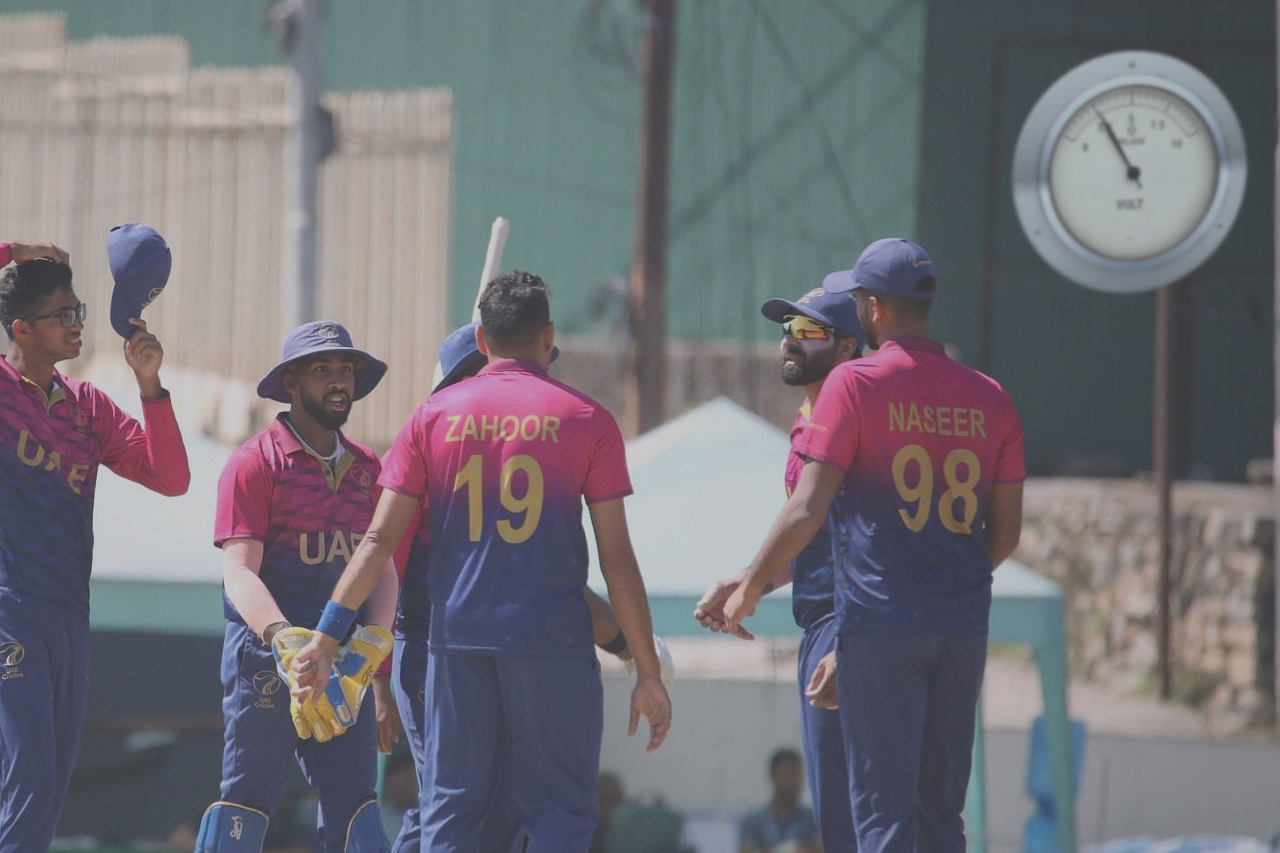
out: 2.5,V
